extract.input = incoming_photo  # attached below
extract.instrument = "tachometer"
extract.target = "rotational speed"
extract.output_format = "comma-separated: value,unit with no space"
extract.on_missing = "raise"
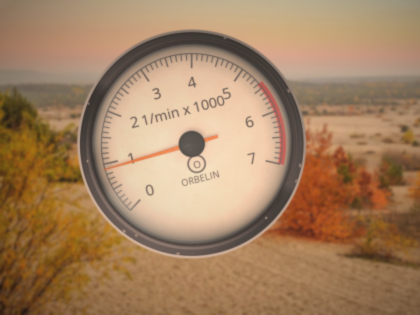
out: 900,rpm
